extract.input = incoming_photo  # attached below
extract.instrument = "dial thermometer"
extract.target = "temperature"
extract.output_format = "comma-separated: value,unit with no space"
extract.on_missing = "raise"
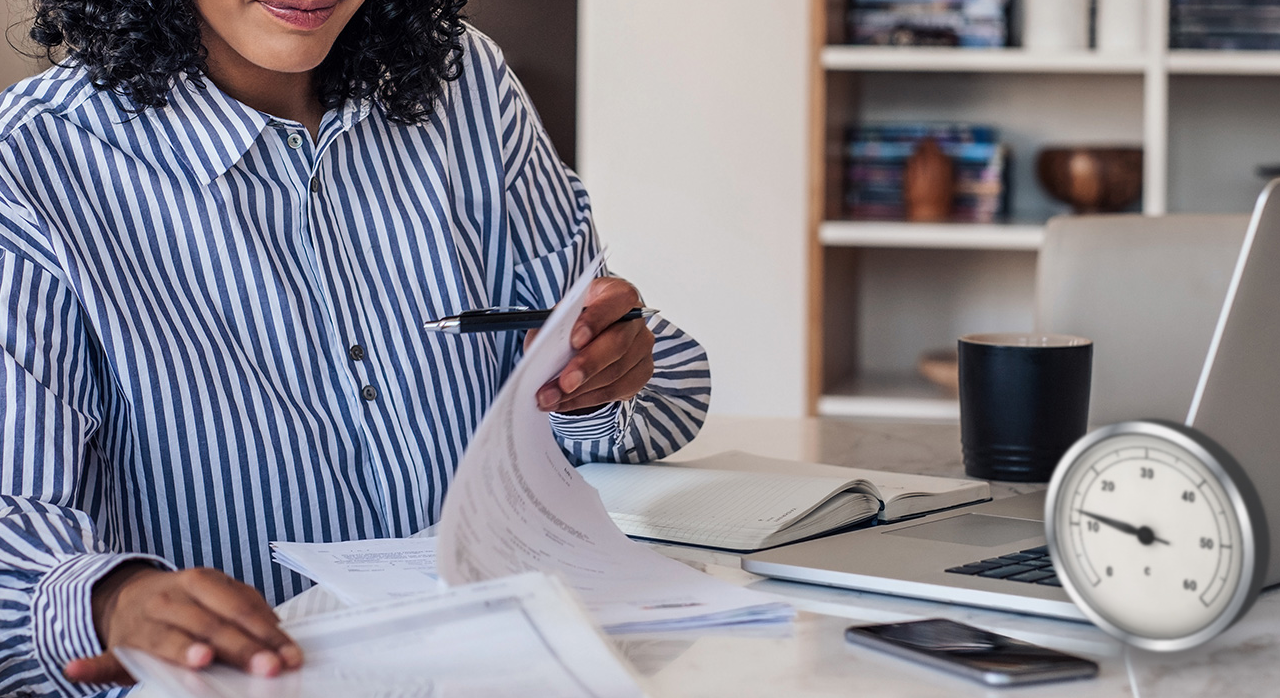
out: 12.5,°C
